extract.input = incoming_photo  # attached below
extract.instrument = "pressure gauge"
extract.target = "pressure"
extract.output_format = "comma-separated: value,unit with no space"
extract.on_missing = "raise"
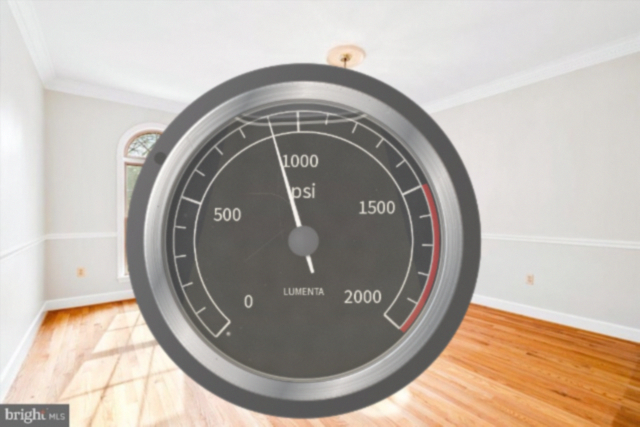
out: 900,psi
